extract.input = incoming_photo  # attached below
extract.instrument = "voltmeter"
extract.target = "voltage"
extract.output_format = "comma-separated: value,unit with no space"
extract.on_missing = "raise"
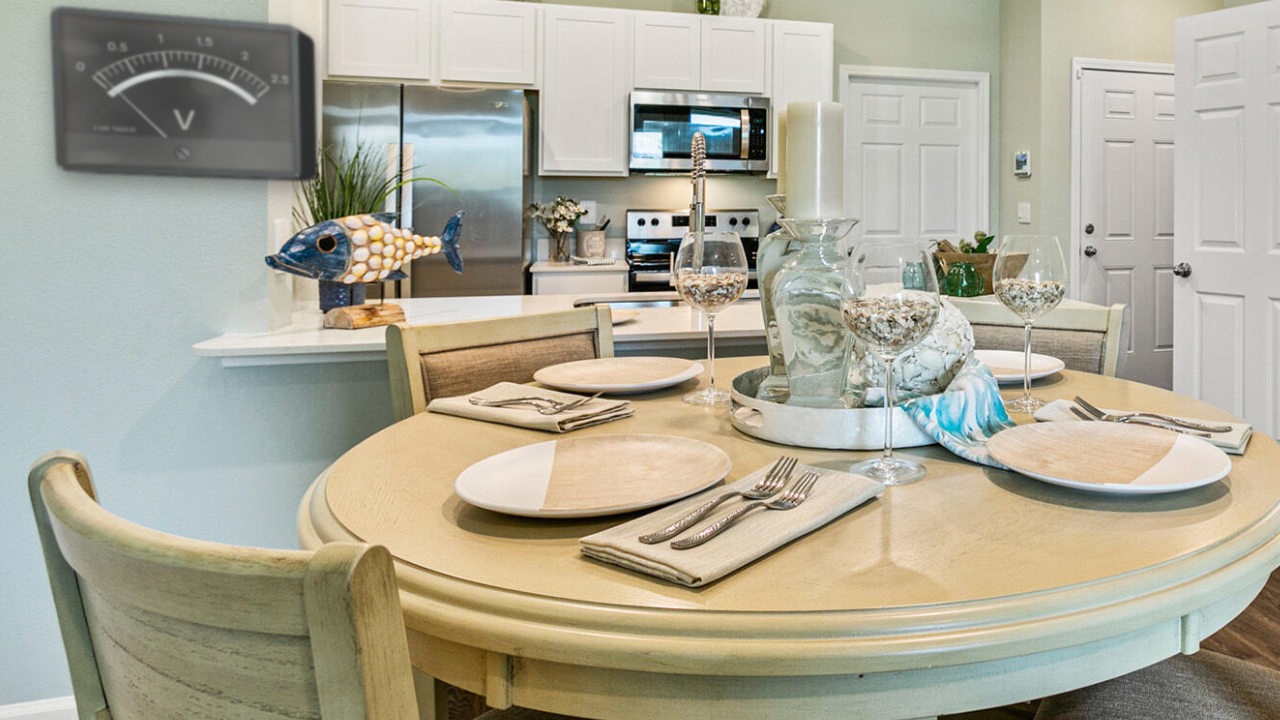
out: 0.1,V
